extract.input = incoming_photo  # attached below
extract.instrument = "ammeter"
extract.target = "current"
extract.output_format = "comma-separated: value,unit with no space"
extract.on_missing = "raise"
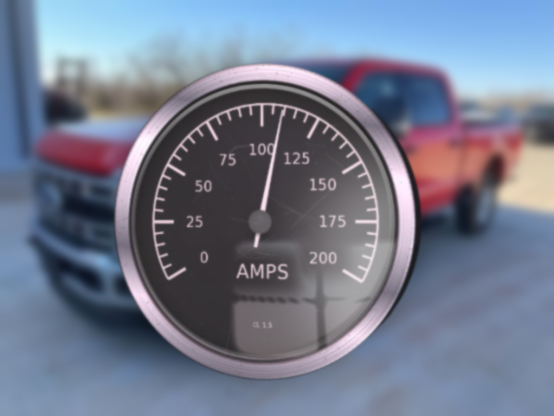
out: 110,A
